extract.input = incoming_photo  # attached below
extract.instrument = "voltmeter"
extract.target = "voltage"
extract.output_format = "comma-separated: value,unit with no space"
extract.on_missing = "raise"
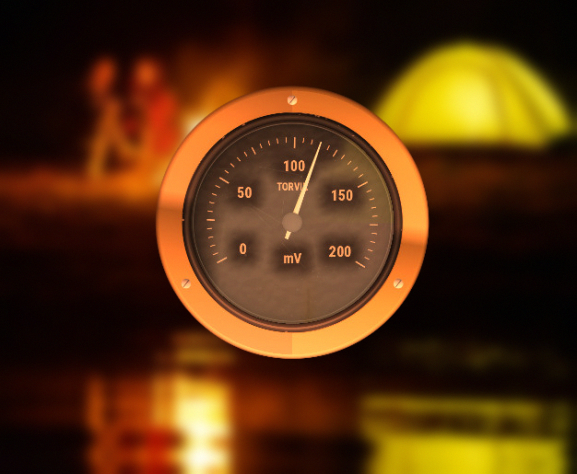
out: 115,mV
